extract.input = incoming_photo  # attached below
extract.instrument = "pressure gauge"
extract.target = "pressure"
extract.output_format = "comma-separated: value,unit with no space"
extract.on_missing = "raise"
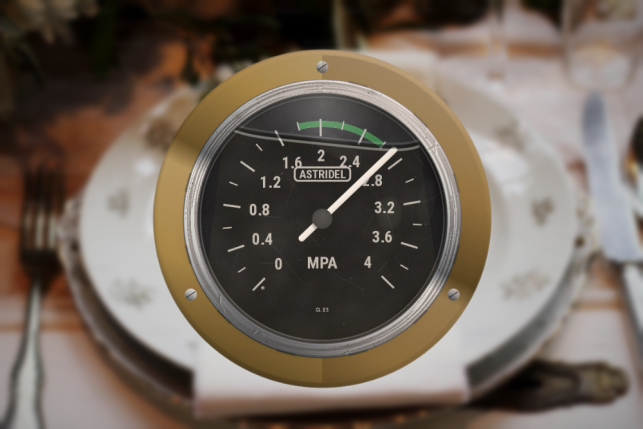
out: 2.7,MPa
